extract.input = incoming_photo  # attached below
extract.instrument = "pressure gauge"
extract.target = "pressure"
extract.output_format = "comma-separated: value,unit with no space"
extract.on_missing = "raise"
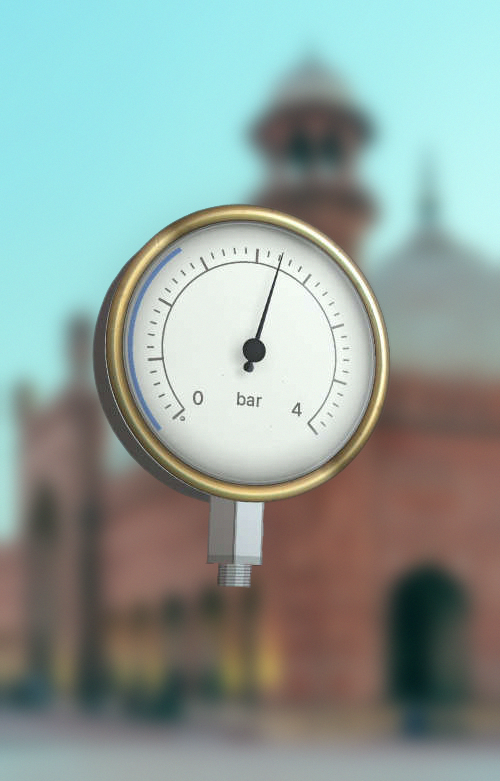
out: 2.2,bar
